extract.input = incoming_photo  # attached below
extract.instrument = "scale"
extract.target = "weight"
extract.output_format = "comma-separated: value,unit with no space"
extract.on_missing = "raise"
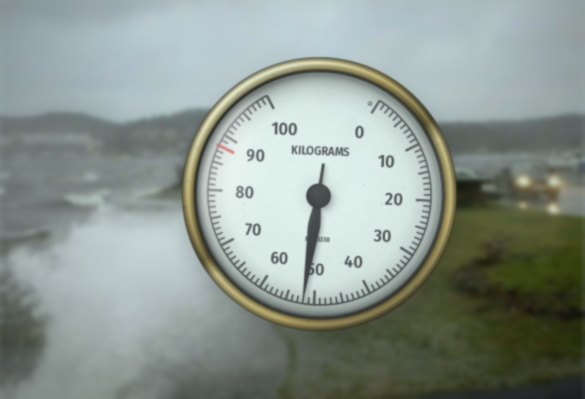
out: 52,kg
